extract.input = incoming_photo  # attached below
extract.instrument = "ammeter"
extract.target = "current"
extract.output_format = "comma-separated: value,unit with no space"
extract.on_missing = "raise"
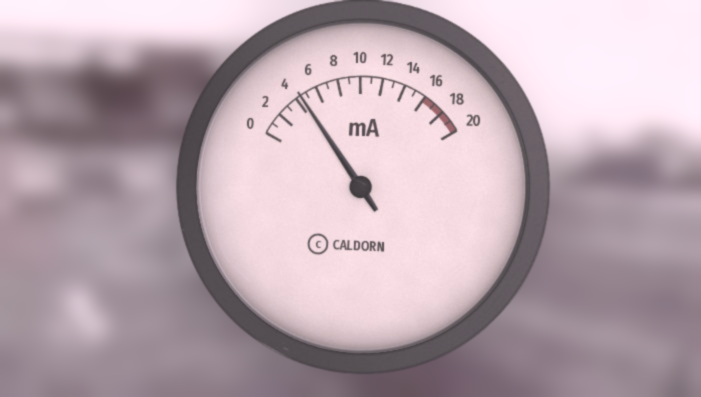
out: 4.5,mA
